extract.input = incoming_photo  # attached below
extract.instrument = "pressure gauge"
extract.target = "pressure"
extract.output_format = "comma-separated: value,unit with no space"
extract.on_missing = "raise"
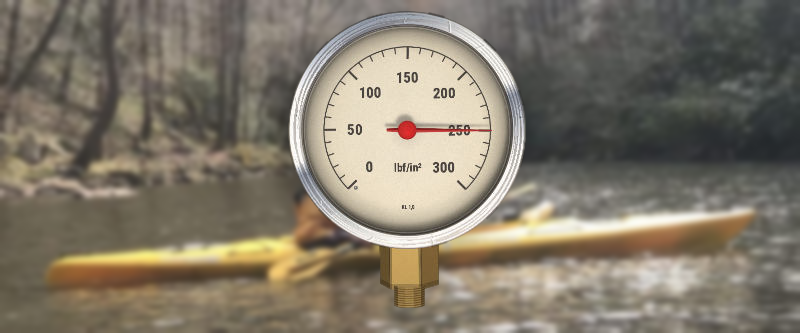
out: 250,psi
